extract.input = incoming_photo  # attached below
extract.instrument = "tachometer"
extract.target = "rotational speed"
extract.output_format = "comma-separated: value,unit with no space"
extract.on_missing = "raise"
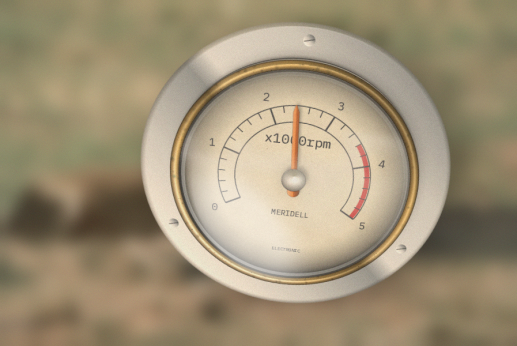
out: 2400,rpm
